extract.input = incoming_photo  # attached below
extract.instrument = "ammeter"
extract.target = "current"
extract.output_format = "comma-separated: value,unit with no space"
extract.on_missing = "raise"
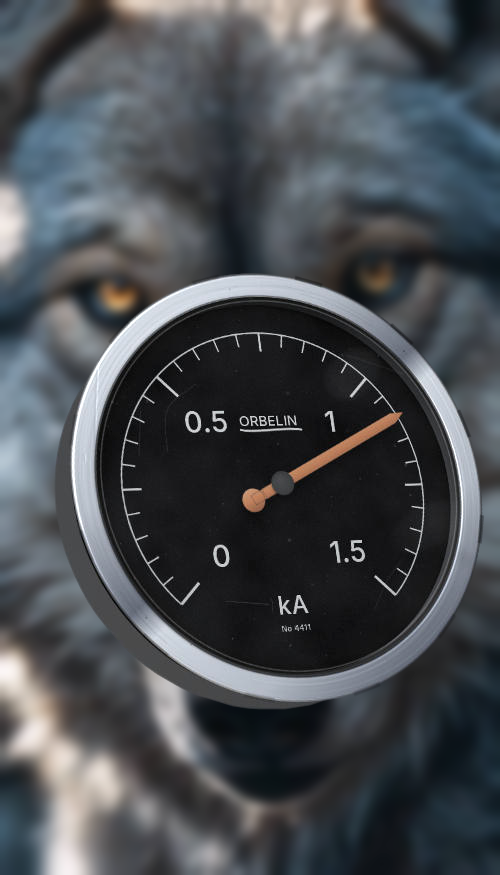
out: 1.1,kA
